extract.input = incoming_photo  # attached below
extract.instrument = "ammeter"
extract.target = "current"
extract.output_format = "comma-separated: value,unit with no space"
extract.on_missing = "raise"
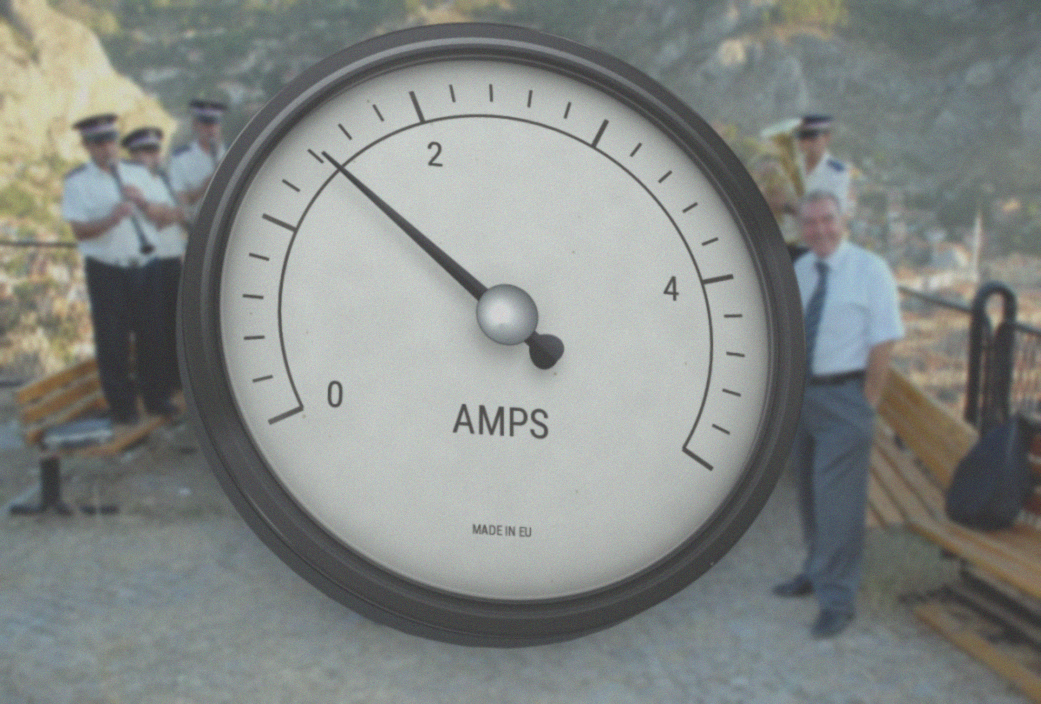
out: 1.4,A
